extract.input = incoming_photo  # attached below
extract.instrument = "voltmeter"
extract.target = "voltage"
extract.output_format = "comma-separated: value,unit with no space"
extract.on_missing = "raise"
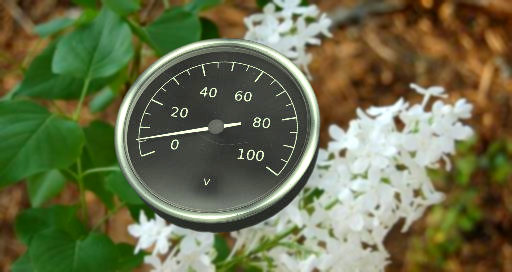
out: 5,V
